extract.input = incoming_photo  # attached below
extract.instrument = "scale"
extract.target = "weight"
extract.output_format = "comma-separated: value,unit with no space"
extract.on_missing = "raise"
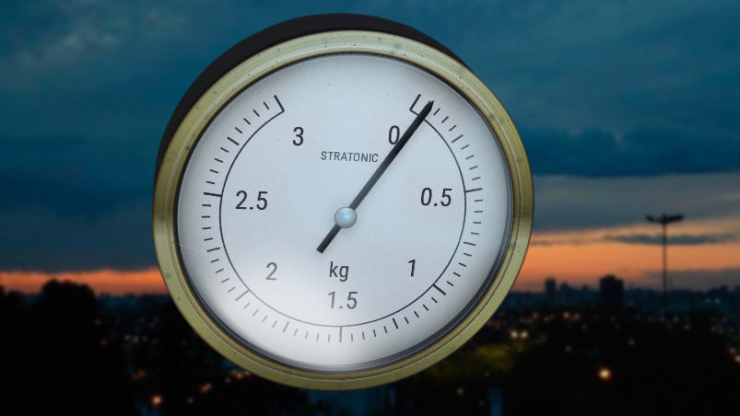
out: 0.05,kg
